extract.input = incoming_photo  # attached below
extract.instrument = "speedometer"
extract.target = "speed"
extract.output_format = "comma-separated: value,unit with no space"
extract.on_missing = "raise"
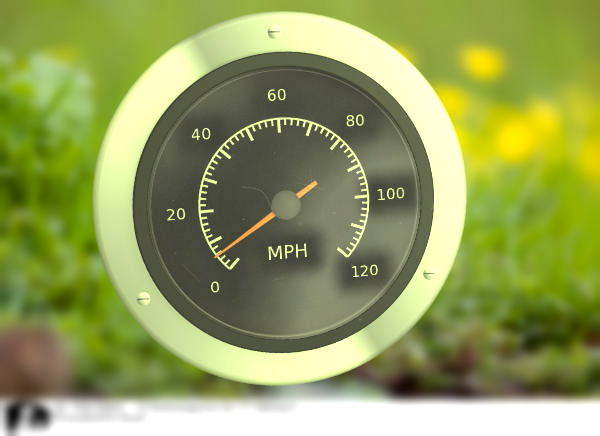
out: 6,mph
